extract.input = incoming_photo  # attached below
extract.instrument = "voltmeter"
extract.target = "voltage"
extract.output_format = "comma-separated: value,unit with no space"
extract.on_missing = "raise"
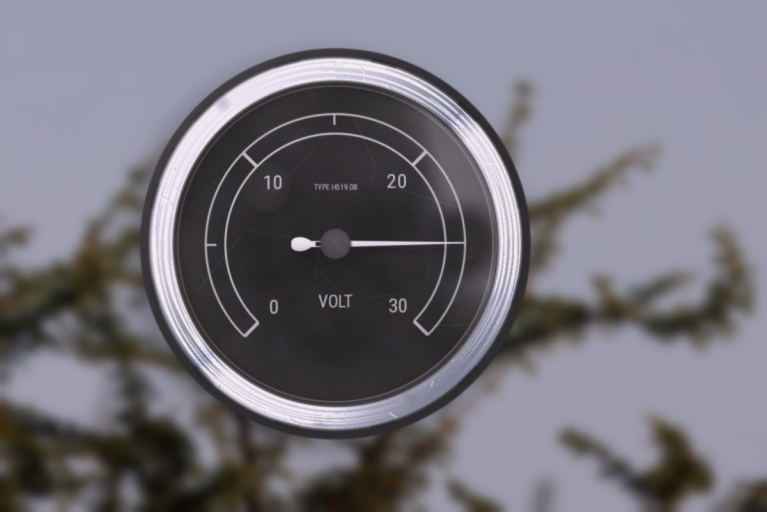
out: 25,V
